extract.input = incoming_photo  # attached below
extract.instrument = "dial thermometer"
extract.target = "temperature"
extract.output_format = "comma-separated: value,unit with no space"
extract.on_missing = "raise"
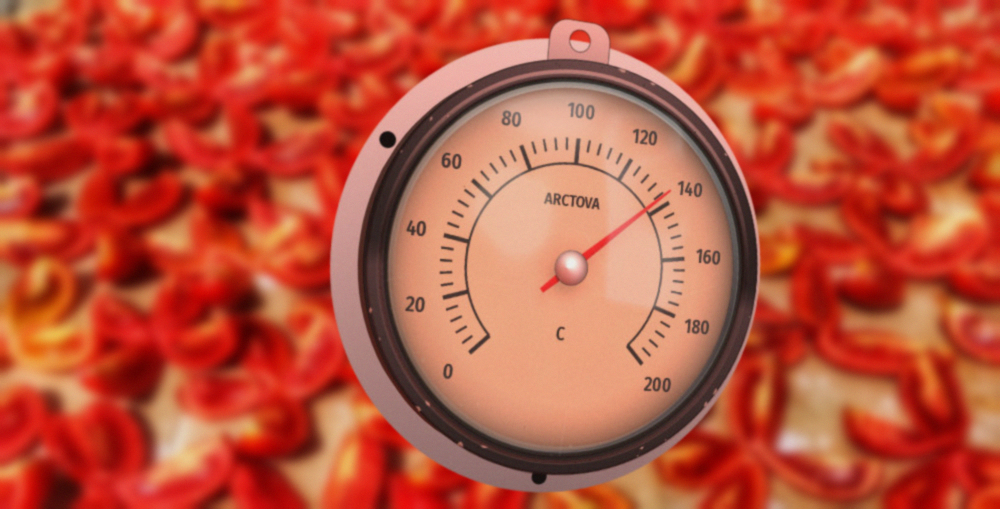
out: 136,°C
